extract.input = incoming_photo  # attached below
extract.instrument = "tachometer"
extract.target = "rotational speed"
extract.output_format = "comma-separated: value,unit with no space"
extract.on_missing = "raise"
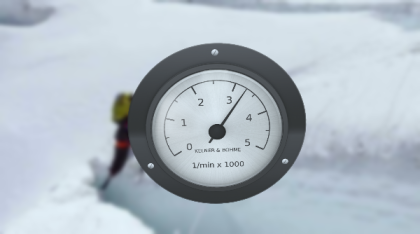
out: 3250,rpm
